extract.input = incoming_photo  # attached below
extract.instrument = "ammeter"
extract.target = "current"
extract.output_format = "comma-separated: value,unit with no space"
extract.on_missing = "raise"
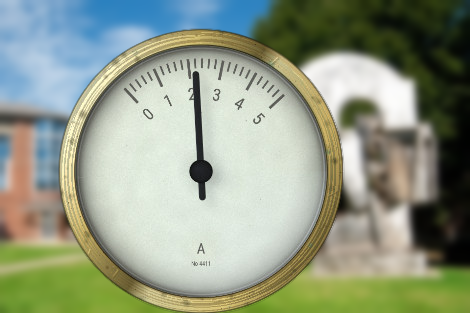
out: 2.2,A
